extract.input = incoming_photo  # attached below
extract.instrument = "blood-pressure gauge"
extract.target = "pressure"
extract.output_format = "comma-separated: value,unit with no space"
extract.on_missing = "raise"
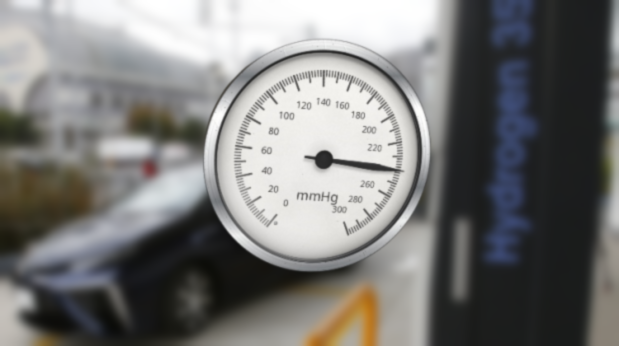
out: 240,mmHg
